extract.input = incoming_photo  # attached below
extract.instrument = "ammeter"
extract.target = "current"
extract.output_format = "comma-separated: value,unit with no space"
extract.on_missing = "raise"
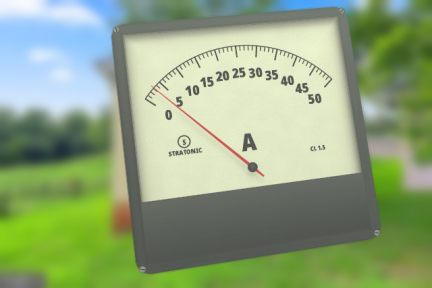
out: 3,A
